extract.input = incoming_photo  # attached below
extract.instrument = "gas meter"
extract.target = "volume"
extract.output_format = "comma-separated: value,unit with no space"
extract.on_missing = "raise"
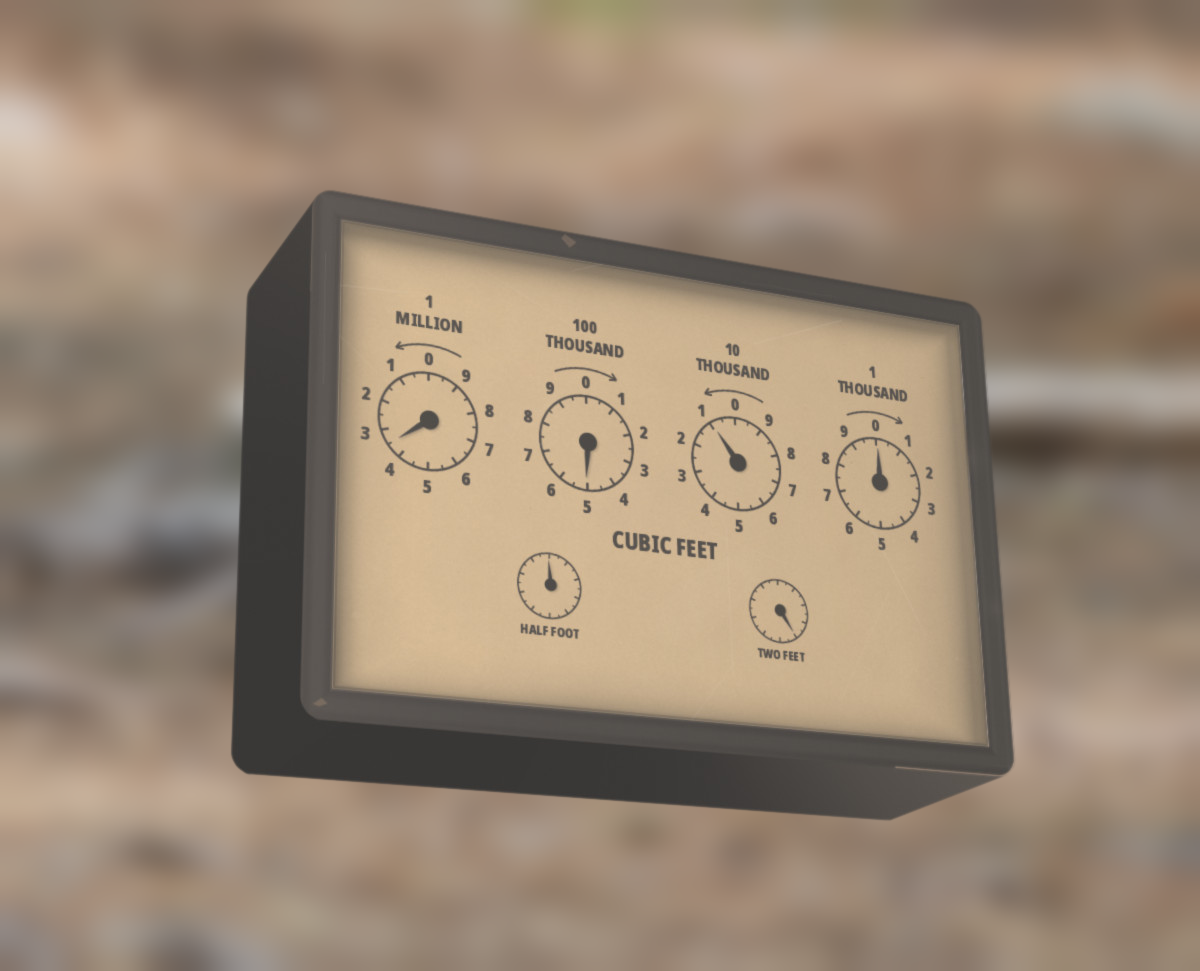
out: 351000,ft³
